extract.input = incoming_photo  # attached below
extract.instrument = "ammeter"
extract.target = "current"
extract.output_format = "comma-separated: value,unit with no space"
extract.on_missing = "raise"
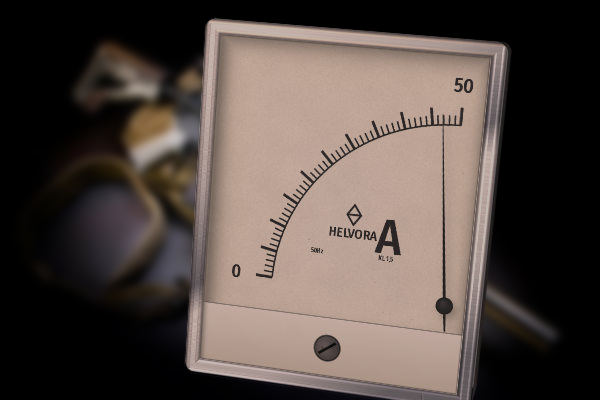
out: 47,A
